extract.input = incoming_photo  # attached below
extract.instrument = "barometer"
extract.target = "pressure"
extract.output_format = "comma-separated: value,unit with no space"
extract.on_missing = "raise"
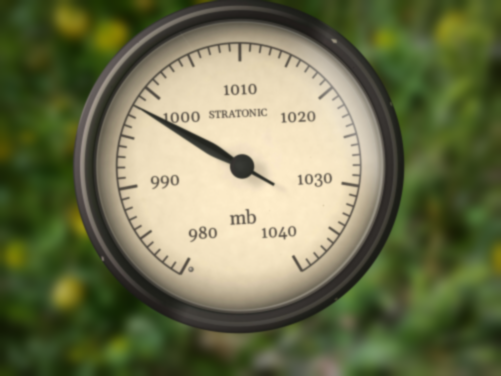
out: 998,mbar
